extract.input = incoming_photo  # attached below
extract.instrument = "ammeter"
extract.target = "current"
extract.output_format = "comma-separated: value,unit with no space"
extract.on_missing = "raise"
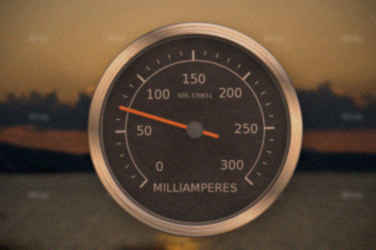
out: 70,mA
